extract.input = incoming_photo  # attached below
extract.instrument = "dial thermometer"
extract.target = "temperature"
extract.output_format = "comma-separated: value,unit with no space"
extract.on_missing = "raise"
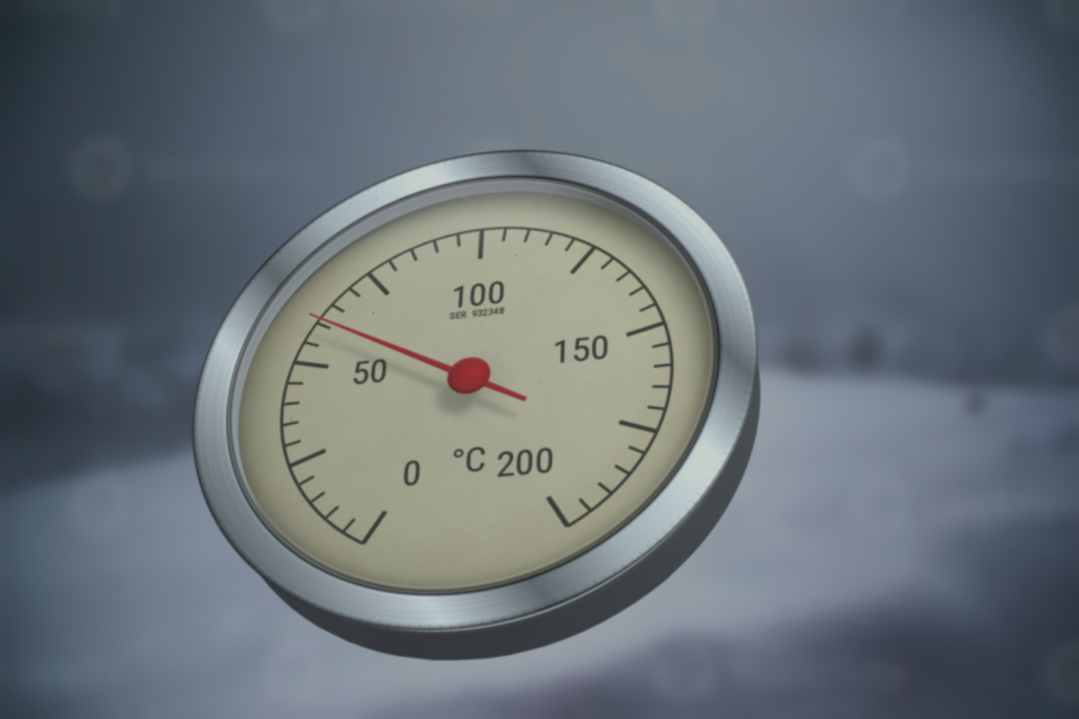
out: 60,°C
